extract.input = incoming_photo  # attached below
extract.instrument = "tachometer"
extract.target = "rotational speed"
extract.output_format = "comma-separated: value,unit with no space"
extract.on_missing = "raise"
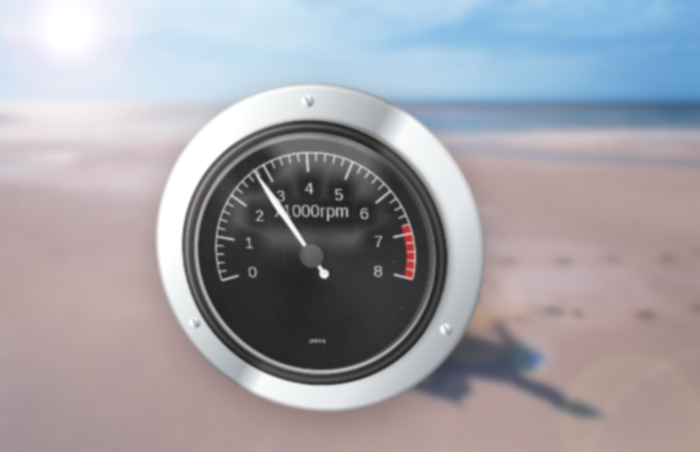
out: 2800,rpm
